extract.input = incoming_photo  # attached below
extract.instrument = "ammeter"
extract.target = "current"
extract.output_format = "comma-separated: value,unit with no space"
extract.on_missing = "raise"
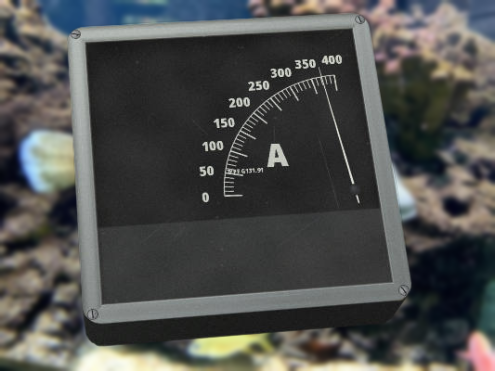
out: 370,A
